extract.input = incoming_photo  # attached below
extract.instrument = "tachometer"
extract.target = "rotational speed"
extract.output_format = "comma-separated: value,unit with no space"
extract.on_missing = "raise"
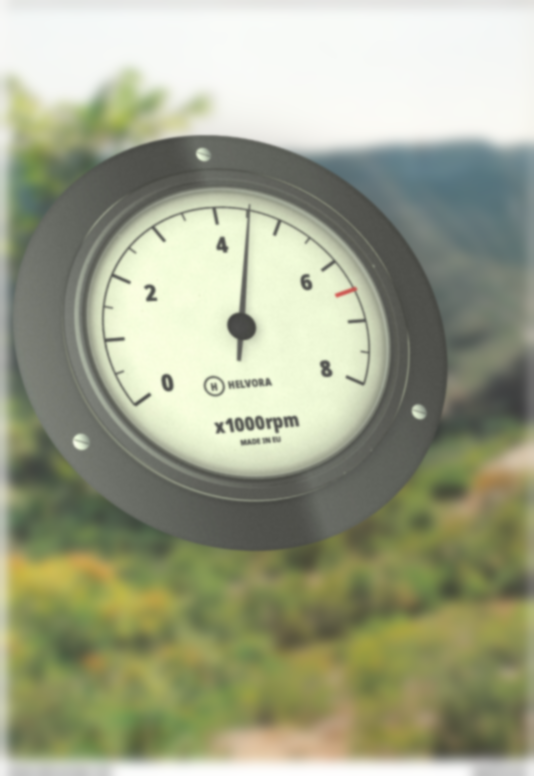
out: 4500,rpm
